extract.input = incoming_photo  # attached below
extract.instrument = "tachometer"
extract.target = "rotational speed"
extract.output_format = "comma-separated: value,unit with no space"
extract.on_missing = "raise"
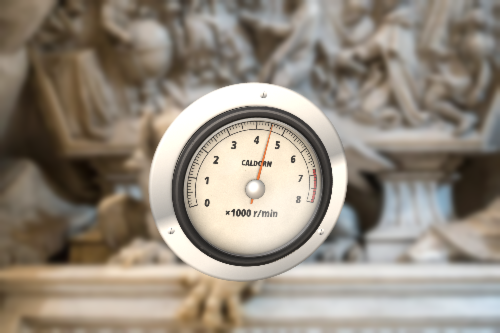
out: 4500,rpm
